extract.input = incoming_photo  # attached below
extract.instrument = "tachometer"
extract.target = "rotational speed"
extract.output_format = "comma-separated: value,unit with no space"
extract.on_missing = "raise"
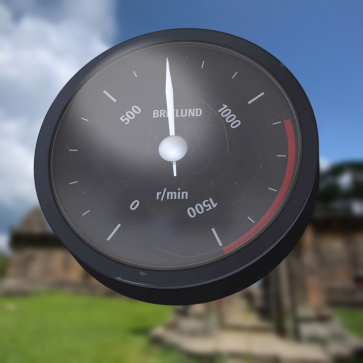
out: 700,rpm
